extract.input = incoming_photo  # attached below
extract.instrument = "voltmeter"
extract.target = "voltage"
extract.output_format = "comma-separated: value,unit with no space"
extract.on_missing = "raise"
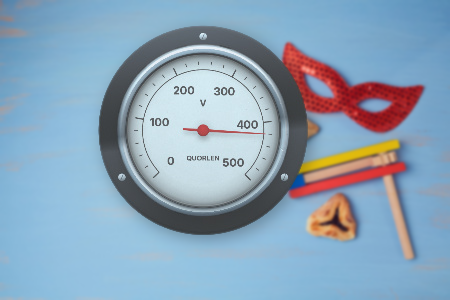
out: 420,V
